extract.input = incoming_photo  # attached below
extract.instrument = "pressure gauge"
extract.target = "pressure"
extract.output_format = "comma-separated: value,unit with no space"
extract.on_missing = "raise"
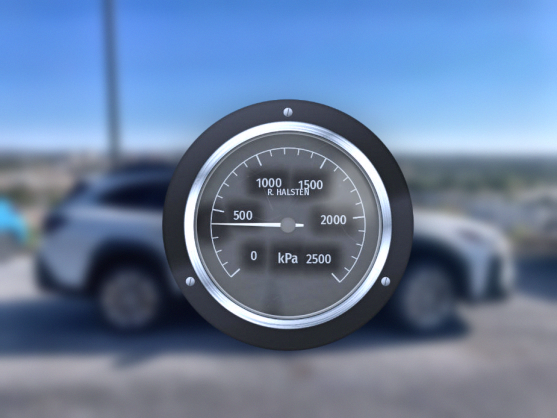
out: 400,kPa
